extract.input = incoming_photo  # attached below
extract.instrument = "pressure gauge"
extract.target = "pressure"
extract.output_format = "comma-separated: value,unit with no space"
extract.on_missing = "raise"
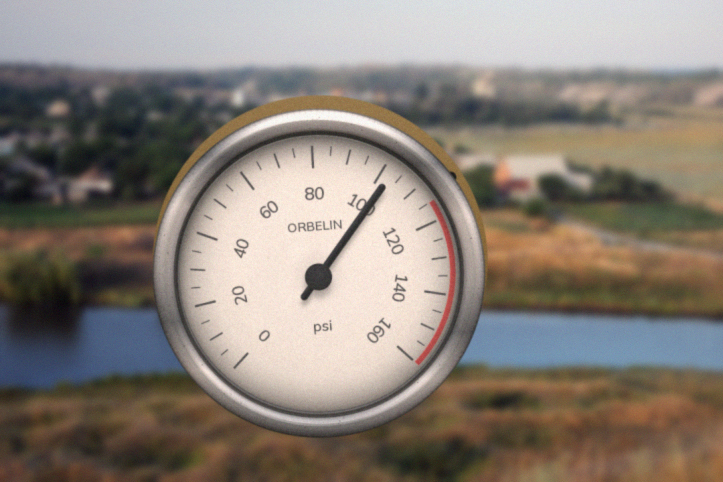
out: 102.5,psi
